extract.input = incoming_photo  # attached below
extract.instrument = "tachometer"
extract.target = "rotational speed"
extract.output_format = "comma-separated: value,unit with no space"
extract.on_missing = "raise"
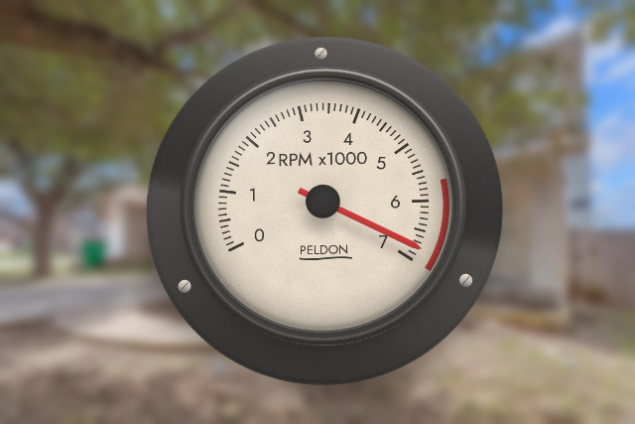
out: 6800,rpm
